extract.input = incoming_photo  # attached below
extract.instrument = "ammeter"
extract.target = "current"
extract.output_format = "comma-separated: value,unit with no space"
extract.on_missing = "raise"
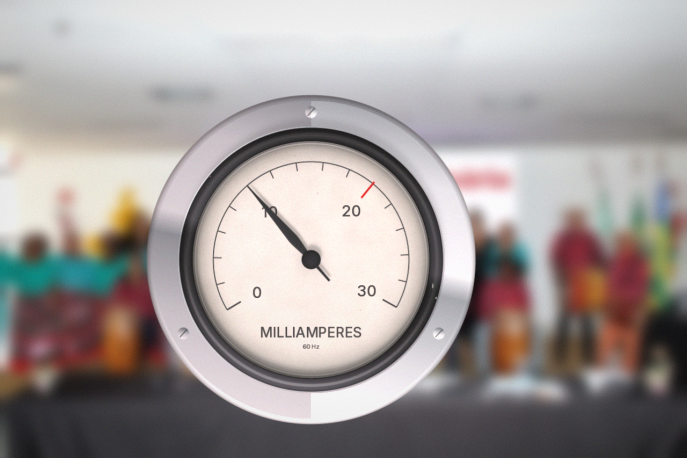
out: 10,mA
